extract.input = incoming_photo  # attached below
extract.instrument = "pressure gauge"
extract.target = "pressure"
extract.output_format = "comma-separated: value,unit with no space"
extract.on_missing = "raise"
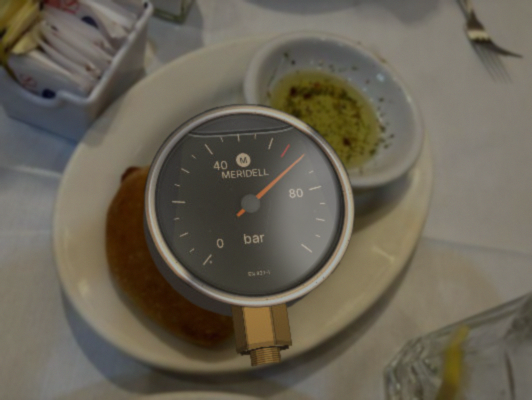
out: 70,bar
